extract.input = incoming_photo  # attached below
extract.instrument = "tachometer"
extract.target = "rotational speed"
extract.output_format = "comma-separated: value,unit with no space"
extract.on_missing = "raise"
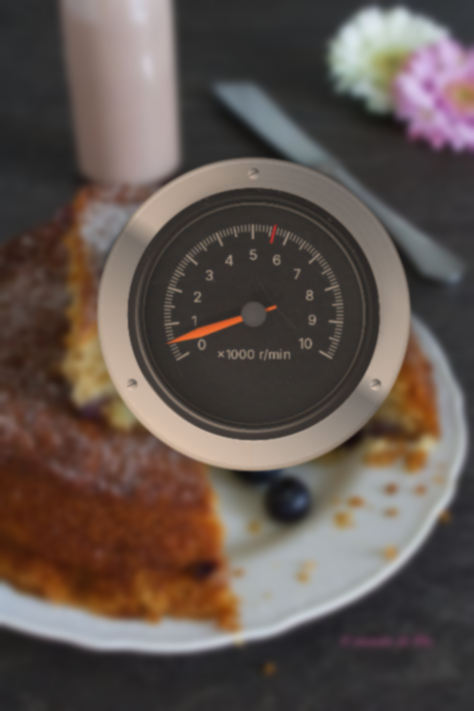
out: 500,rpm
